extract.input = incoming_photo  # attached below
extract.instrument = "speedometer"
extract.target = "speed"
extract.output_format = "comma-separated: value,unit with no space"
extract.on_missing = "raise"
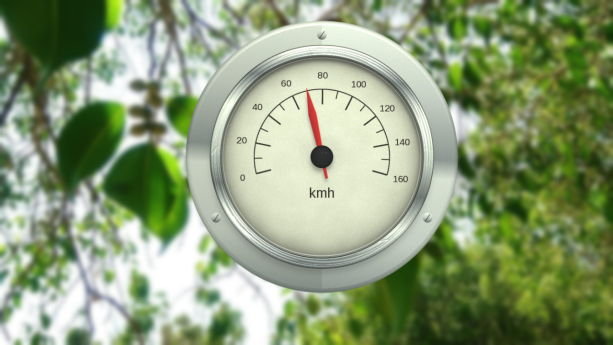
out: 70,km/h
